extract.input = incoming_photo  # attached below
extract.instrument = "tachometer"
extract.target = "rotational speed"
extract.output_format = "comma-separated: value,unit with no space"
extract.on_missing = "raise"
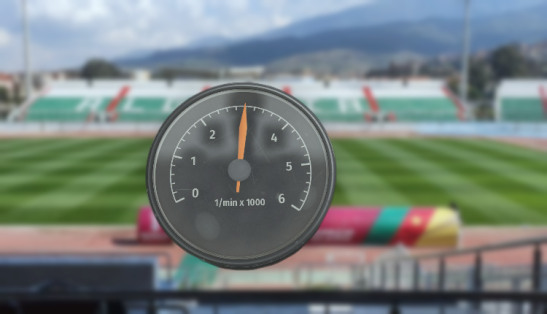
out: 3000,rpm
